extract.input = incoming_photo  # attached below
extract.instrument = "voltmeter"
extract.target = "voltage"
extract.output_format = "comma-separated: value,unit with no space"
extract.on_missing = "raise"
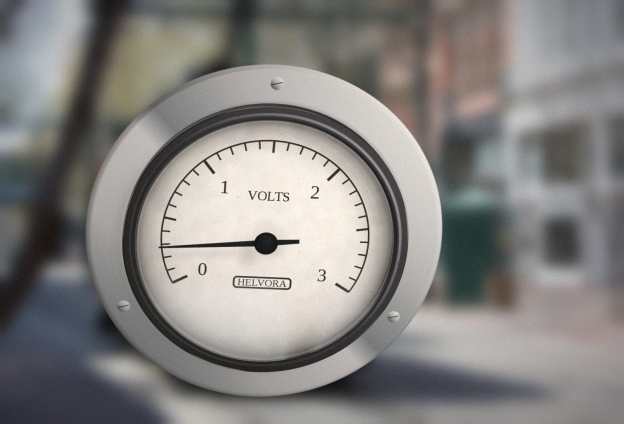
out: 0.3,V
